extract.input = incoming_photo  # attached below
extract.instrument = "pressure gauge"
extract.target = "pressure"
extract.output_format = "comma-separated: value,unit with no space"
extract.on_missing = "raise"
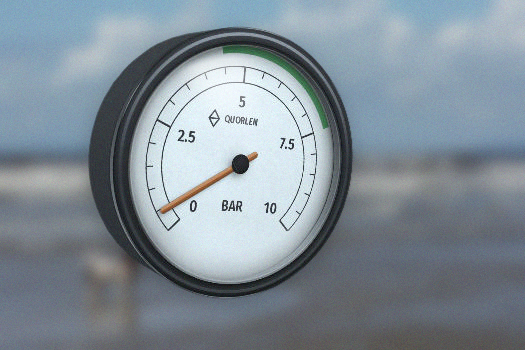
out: 0.5,bar
